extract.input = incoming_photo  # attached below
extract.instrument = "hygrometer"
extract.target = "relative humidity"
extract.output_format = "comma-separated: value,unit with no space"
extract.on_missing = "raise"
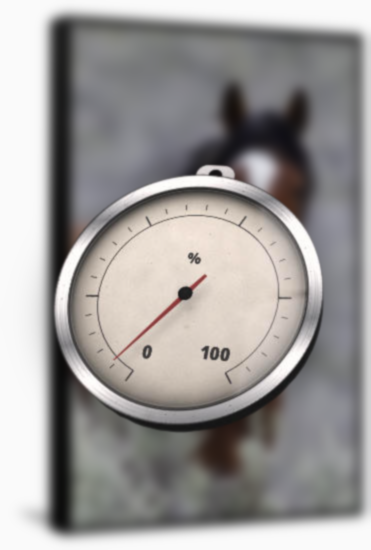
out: 4,%
